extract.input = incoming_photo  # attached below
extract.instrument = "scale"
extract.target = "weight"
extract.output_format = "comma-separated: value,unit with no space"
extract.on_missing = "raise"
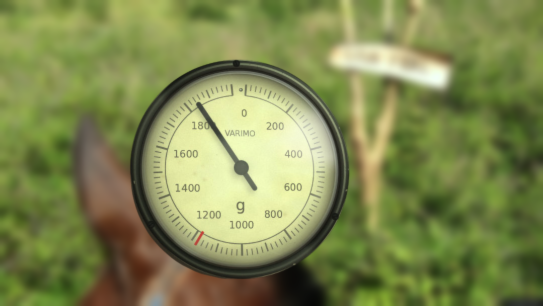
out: 1840,g
